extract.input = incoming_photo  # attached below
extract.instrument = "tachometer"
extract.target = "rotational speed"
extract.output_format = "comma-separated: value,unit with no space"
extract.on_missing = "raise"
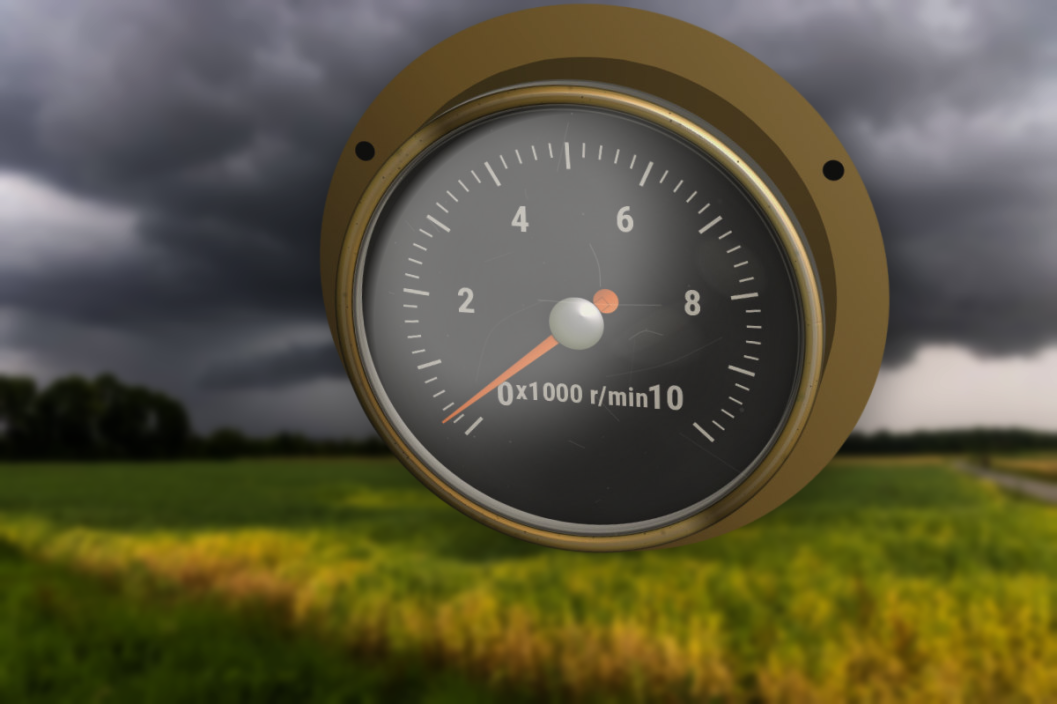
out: 300,rpm
